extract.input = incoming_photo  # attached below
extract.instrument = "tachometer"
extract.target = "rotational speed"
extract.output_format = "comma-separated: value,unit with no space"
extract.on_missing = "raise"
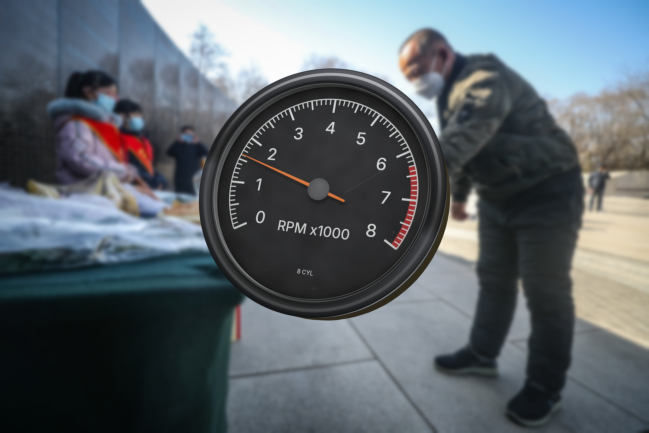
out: 1600,rpm
